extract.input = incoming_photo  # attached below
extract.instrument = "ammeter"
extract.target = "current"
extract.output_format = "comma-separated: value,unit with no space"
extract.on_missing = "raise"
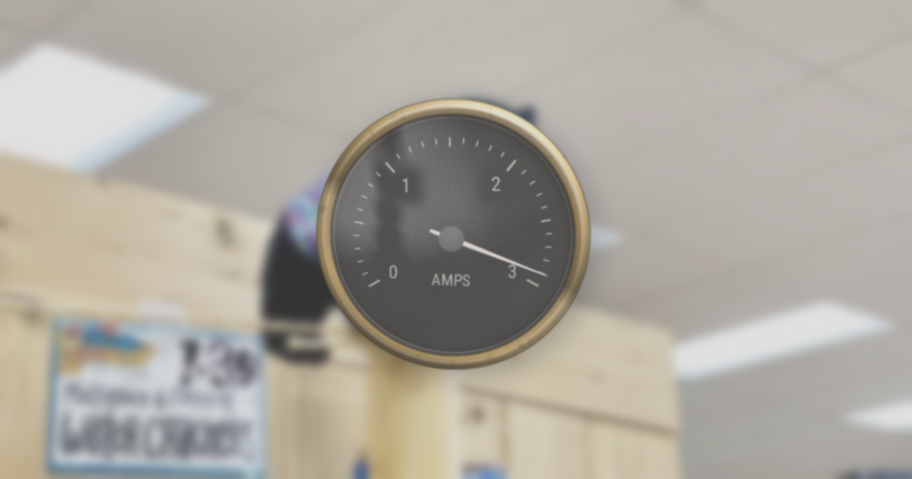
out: 2.9,A
